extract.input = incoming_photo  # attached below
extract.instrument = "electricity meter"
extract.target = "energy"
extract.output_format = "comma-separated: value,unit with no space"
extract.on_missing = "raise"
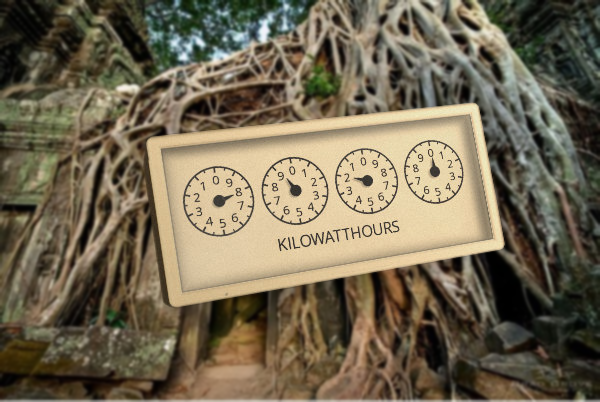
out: 7920,kWh
